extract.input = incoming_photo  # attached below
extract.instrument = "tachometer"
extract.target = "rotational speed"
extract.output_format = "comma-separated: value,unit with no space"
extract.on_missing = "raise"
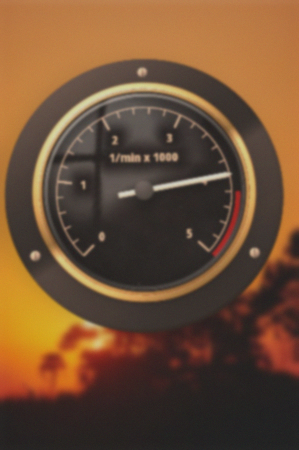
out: 4000,rpm
